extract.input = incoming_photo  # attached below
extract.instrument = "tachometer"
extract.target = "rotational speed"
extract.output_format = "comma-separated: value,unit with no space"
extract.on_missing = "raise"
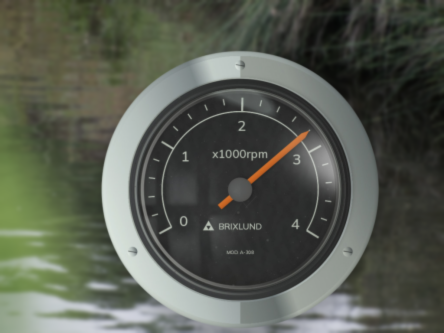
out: 2800,rpm
